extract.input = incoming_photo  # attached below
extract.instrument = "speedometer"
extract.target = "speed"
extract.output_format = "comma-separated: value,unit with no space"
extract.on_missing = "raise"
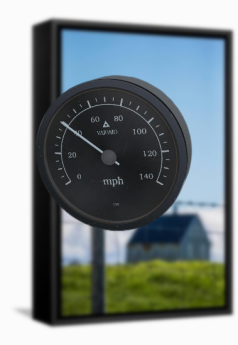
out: 40,mph
